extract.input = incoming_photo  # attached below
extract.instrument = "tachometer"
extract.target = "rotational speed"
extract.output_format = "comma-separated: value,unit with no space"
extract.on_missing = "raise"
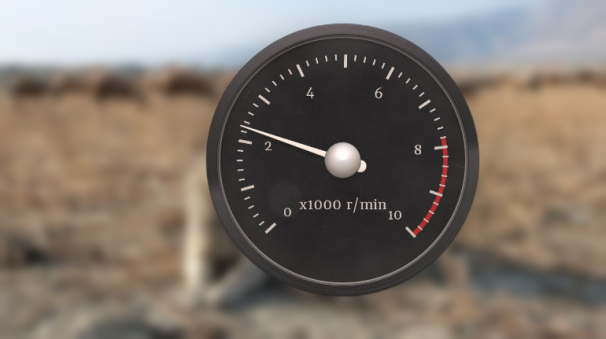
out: 2300,rpm
